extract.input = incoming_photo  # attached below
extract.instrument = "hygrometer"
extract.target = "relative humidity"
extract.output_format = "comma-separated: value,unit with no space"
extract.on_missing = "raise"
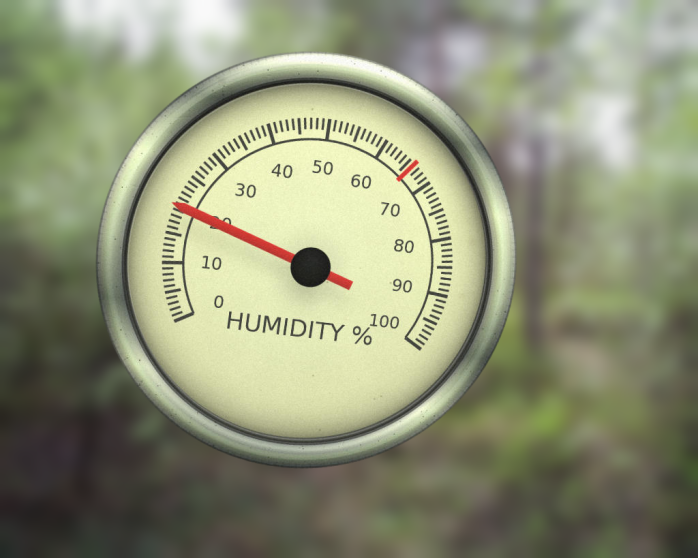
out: 20,%
